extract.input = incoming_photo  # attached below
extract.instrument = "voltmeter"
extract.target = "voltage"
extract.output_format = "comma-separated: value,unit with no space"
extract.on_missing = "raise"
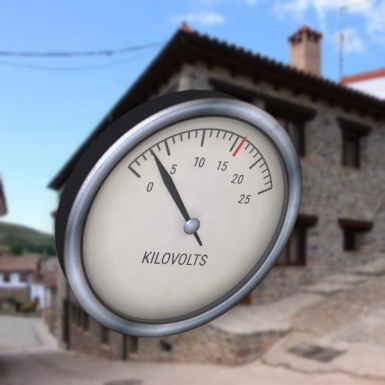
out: 3,kV
